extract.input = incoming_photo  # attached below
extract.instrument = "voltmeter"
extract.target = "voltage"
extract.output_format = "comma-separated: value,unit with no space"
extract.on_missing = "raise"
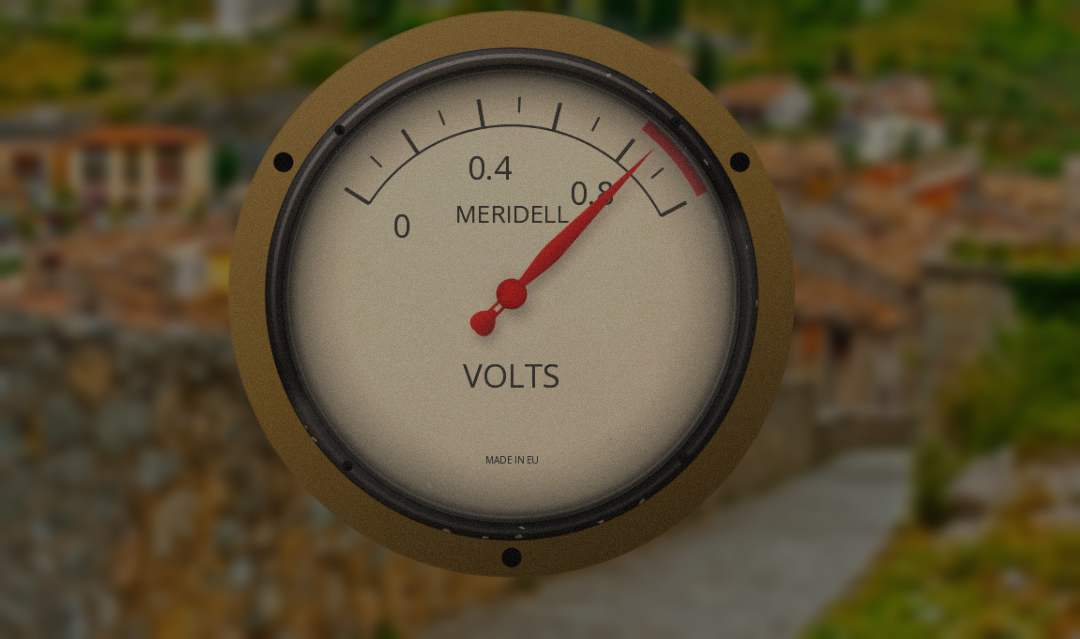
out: 0.85,V
